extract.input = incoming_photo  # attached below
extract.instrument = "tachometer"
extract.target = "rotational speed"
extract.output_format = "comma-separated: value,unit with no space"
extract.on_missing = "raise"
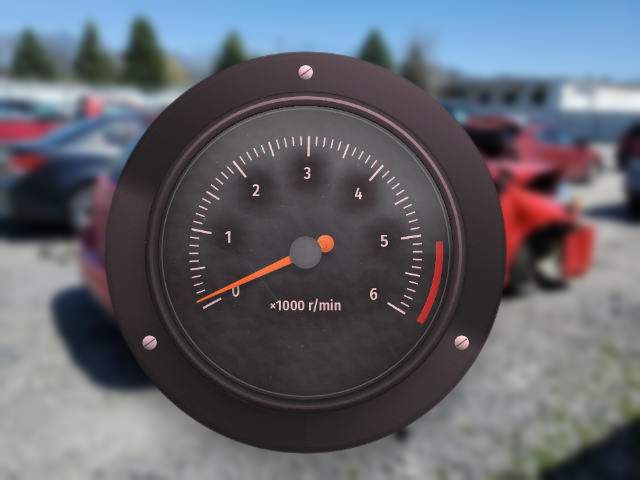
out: 100,rpm
